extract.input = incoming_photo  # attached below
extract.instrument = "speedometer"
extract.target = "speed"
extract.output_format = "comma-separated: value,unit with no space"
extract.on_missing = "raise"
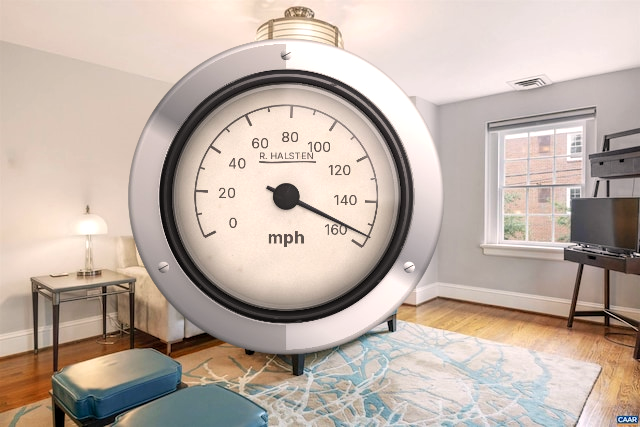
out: 155,mph
